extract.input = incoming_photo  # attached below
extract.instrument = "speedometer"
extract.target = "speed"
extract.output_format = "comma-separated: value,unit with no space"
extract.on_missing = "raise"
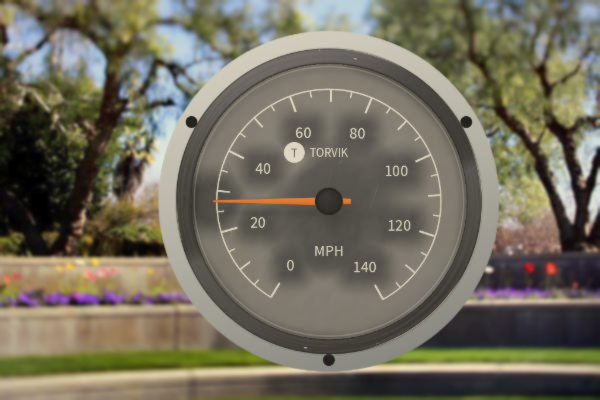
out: 27.5,mph
